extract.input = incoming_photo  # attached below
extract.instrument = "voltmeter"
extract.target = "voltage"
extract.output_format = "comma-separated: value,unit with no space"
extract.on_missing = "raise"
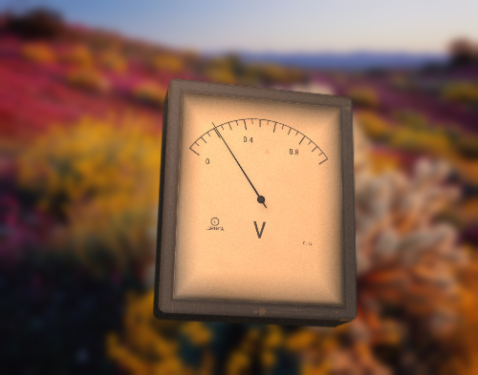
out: 0.2,V
